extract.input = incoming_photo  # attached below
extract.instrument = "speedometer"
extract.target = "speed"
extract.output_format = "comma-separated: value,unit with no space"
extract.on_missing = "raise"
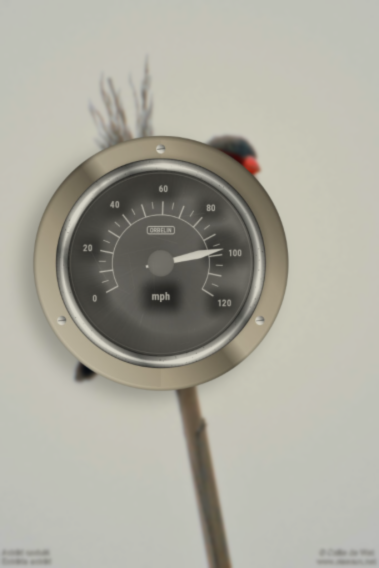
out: 97.5,mph
